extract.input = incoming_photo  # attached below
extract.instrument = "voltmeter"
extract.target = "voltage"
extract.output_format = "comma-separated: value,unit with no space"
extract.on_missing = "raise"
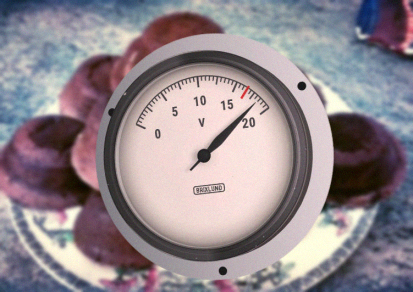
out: 18.5,V
